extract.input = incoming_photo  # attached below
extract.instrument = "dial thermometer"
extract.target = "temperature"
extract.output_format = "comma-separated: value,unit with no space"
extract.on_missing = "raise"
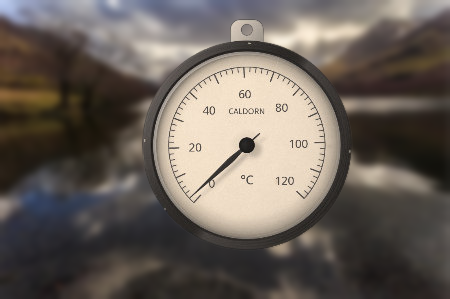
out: 2,°C
